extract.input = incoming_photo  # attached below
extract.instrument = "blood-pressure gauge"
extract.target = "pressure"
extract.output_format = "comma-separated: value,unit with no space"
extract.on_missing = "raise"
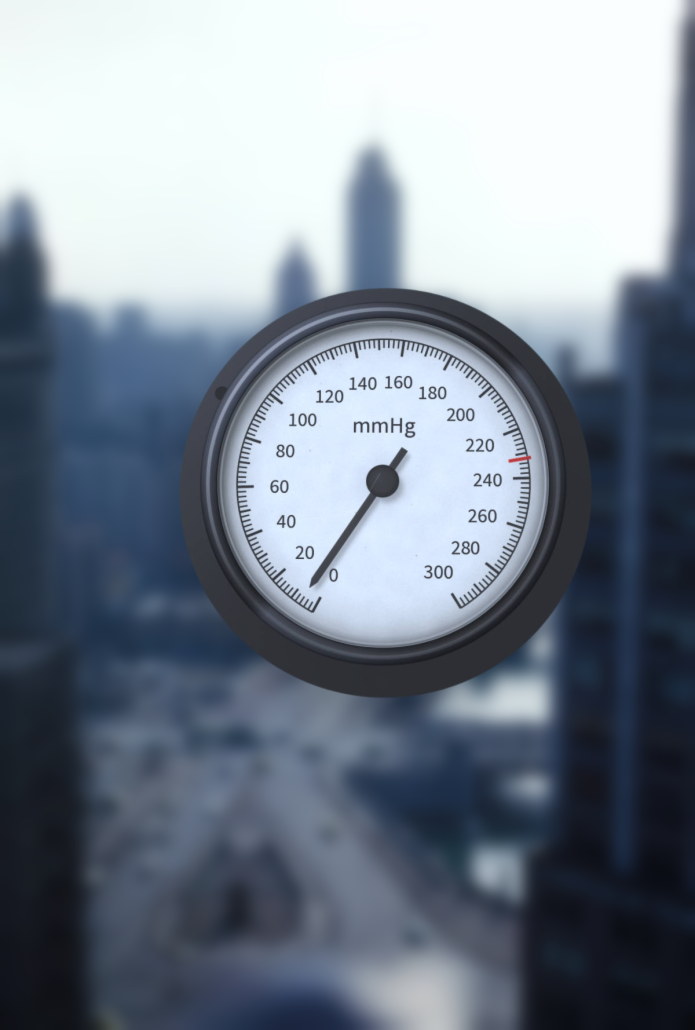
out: 6,mmHg
